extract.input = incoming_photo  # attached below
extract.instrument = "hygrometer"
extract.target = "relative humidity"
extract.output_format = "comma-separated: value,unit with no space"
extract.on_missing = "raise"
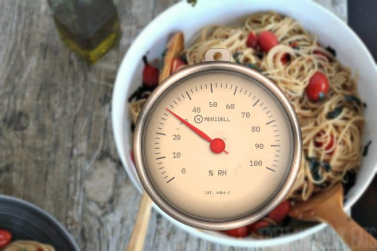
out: 30,%
